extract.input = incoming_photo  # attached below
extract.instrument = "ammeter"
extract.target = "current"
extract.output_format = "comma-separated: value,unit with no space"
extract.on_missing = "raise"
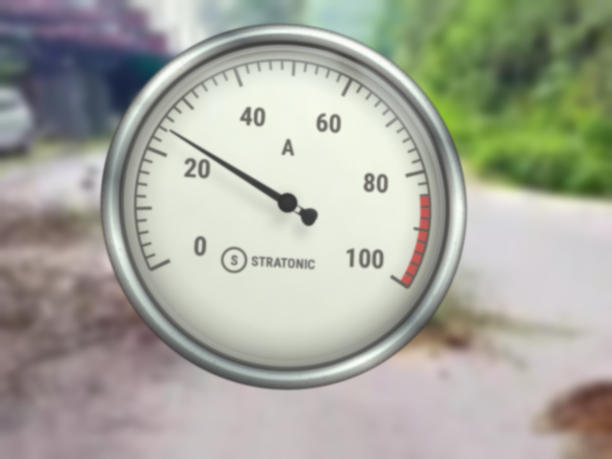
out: 24,A
